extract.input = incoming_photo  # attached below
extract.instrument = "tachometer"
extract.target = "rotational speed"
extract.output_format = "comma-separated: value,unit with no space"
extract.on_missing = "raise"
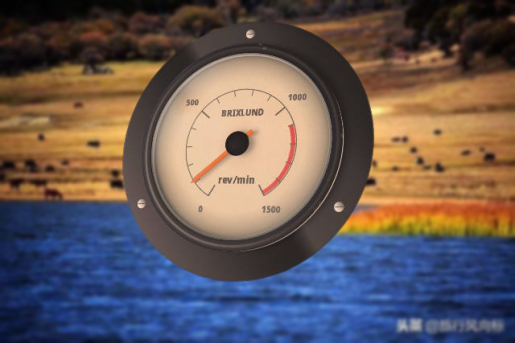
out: 100,rpm
